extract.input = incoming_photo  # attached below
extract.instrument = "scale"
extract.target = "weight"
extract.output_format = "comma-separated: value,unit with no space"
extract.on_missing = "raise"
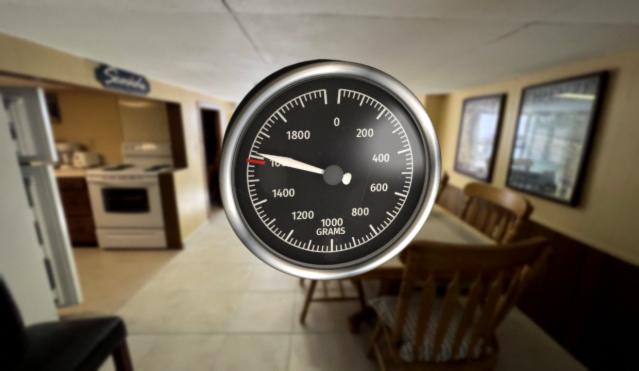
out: 1620,g
